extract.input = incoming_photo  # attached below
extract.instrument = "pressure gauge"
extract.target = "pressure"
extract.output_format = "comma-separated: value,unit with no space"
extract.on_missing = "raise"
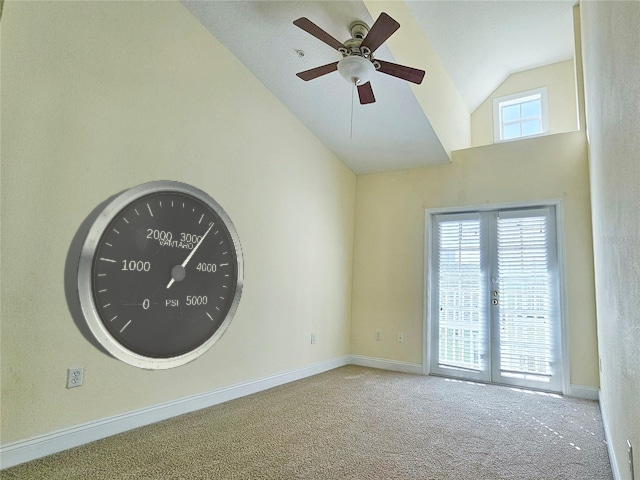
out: 3200,psi
